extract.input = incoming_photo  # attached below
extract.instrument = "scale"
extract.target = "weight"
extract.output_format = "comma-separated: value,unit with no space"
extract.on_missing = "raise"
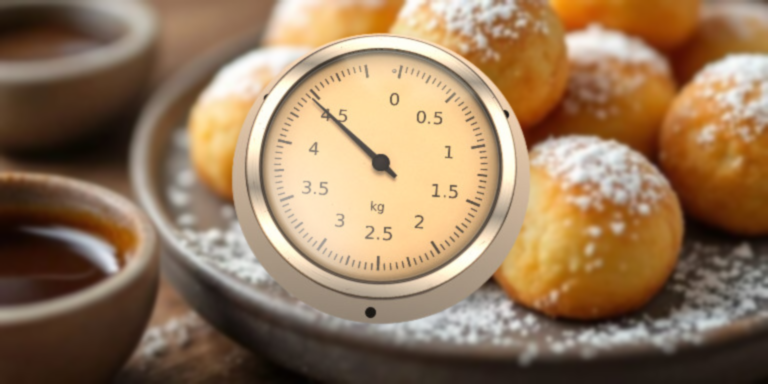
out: 4.45,kg
